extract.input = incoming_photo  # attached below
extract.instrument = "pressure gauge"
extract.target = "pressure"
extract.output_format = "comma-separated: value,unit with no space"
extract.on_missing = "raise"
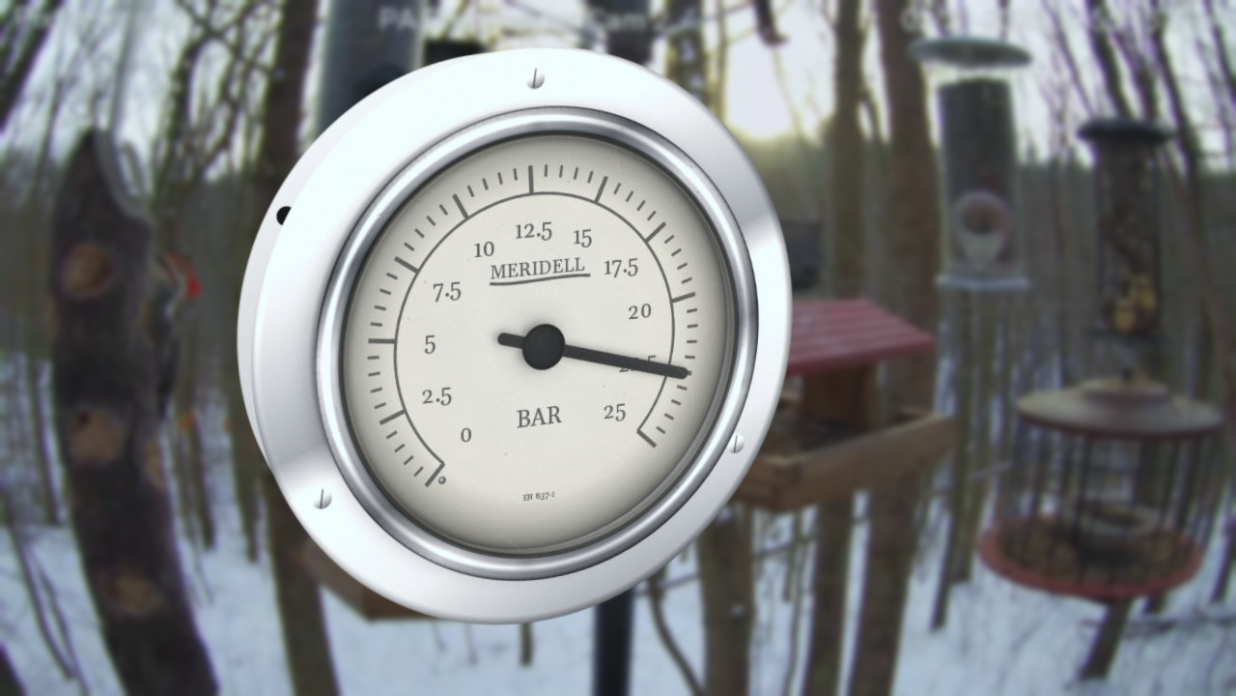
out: 22.5,bar
